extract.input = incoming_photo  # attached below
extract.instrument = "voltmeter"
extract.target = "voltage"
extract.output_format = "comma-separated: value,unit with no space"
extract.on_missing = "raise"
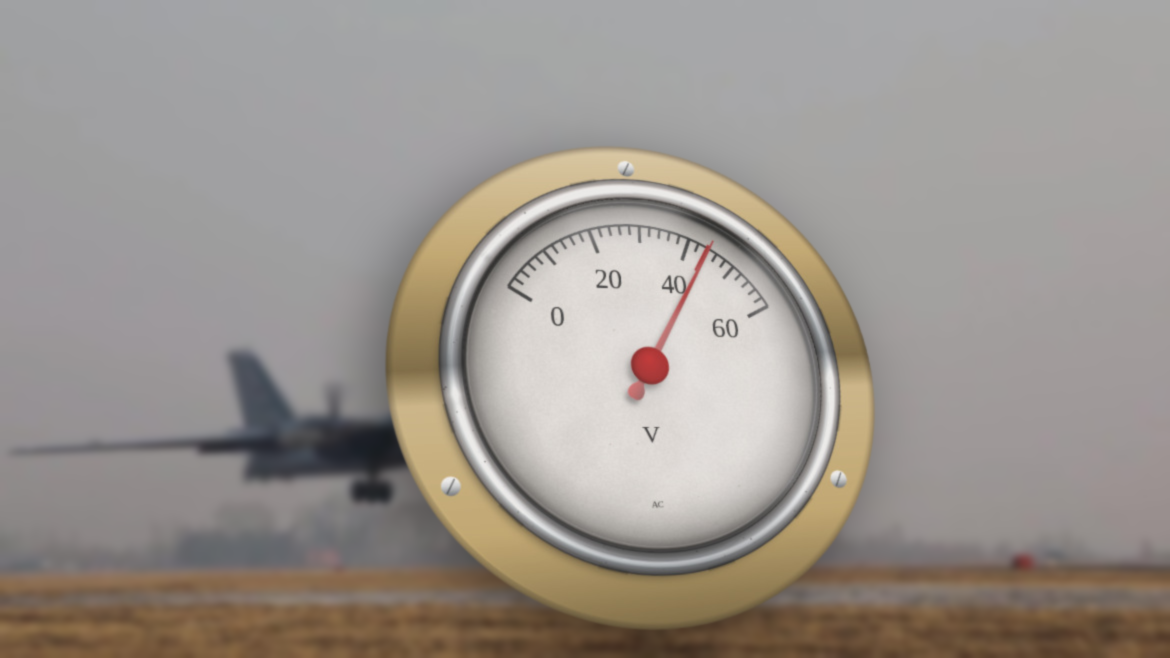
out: 44,V
